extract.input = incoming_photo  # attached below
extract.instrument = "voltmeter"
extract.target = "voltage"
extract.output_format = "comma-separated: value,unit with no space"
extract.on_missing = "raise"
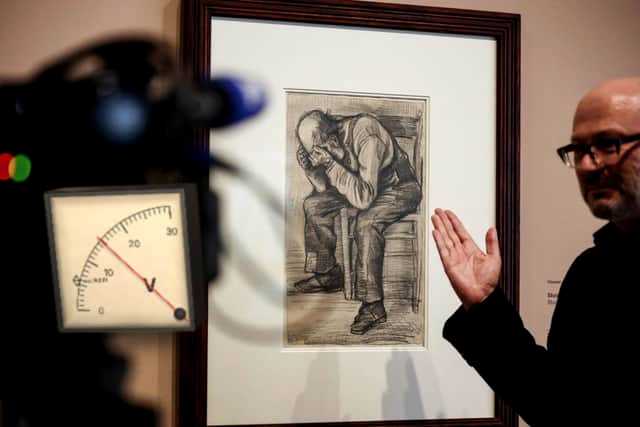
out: 15,V
